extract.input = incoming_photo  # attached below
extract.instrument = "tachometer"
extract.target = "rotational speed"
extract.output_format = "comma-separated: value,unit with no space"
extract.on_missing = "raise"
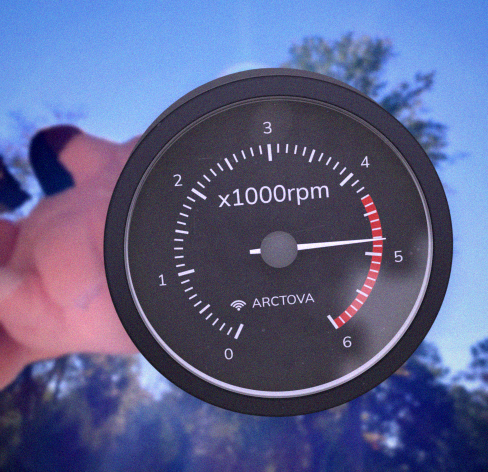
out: 4800,rpm
